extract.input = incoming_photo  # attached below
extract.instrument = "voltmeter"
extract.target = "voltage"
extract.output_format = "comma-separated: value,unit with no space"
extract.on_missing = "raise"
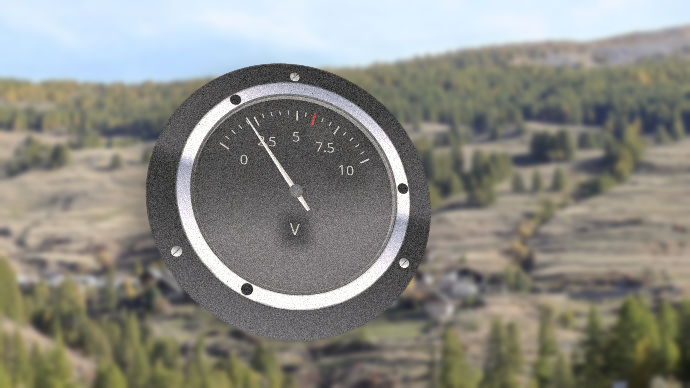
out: 2,V
